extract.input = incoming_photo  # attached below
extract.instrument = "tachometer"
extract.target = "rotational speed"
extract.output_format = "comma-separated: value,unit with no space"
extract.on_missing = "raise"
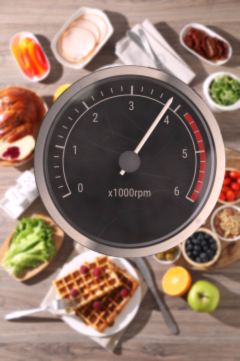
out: 3800,rpm
